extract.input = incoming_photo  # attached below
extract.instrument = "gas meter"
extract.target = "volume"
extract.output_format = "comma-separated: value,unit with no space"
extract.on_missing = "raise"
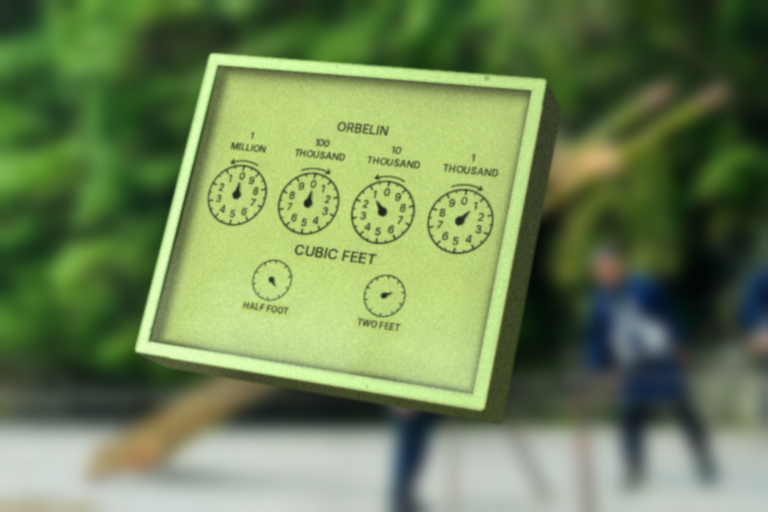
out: 1100,ft³
